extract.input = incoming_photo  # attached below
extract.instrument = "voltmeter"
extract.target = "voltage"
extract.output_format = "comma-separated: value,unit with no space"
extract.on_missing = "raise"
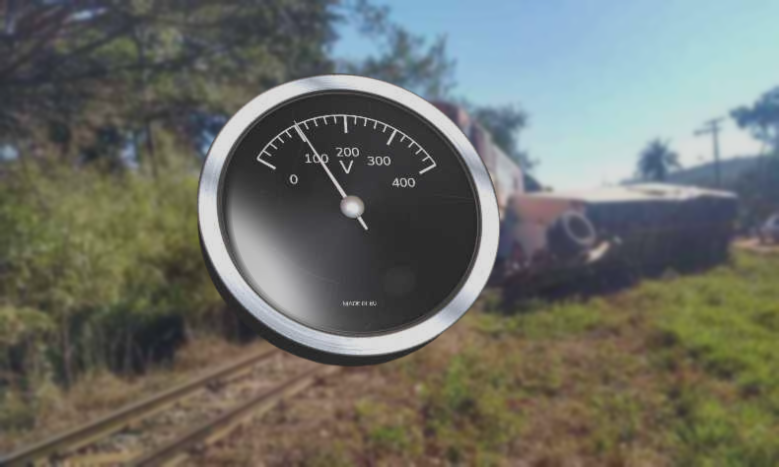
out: 100,V
